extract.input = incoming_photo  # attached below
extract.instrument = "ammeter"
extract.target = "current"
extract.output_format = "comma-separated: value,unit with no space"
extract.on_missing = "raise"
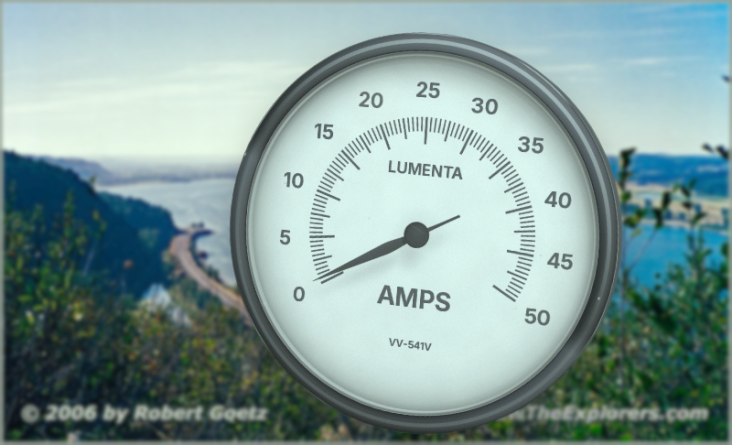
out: 0.5,A
